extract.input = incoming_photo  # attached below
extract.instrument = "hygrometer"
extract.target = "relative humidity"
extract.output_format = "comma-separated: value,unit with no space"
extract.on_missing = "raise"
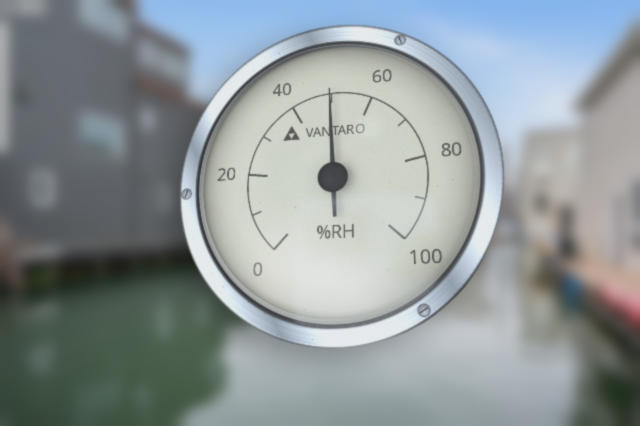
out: 50,%
